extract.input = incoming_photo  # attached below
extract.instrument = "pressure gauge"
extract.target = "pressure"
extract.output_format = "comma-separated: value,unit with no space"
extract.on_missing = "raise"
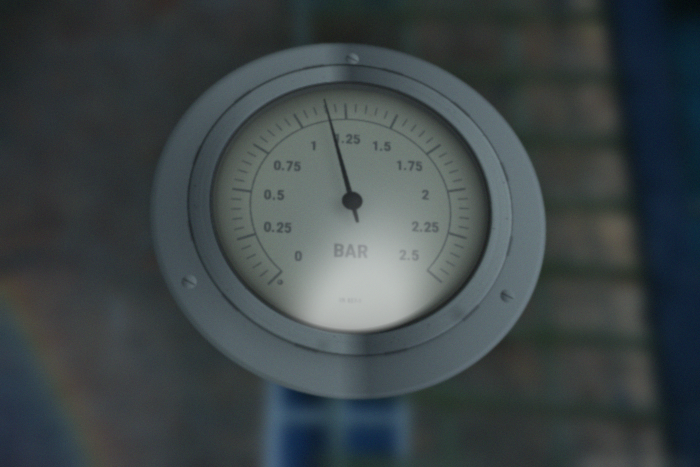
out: 1.15,bar
